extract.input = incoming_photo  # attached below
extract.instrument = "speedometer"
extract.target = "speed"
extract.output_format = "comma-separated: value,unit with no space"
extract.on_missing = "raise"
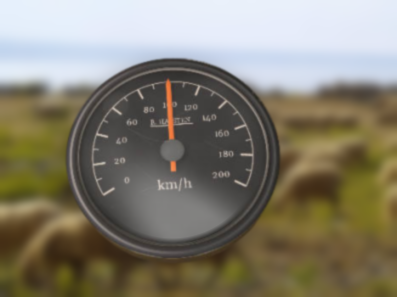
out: 100,km/h
